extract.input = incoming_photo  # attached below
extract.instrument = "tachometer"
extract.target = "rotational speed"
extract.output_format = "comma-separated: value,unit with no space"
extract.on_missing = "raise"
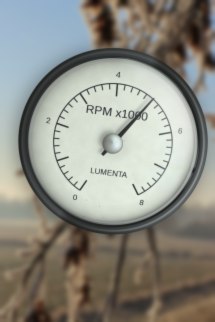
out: 5000,rpm
